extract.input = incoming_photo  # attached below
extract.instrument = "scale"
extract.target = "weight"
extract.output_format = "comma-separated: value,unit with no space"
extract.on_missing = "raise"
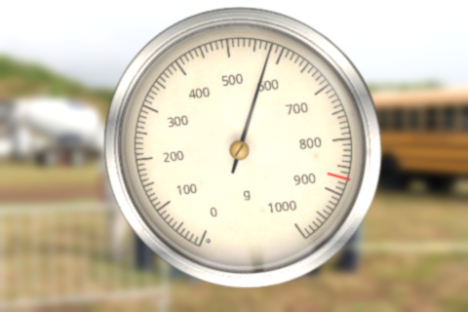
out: 580,g
